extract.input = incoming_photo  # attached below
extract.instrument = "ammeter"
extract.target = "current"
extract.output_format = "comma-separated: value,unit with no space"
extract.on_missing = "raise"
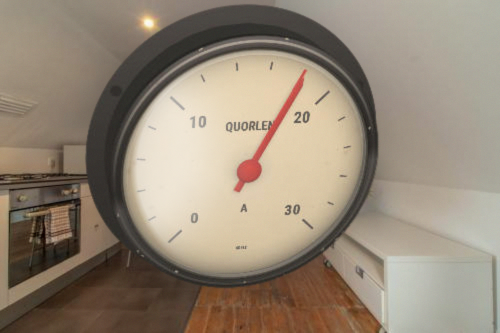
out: 18,A
